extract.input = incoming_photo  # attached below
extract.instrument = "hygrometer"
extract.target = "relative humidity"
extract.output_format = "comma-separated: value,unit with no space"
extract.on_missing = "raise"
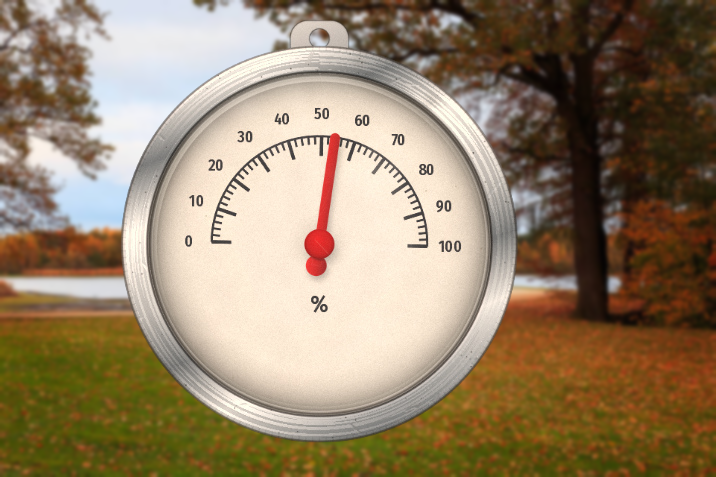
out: 54,%
